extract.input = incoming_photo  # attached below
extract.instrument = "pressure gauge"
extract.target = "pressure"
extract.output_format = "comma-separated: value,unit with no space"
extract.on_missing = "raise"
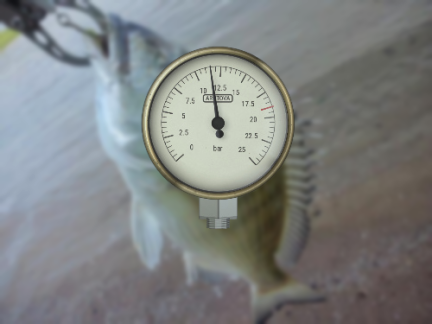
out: 11.5,bar
